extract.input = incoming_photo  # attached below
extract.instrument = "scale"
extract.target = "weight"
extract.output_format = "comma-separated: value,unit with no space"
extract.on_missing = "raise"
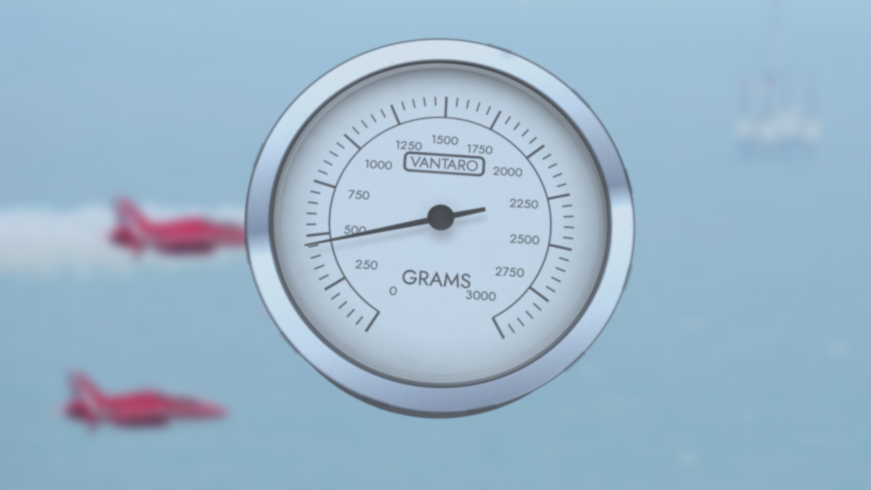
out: 450,g
